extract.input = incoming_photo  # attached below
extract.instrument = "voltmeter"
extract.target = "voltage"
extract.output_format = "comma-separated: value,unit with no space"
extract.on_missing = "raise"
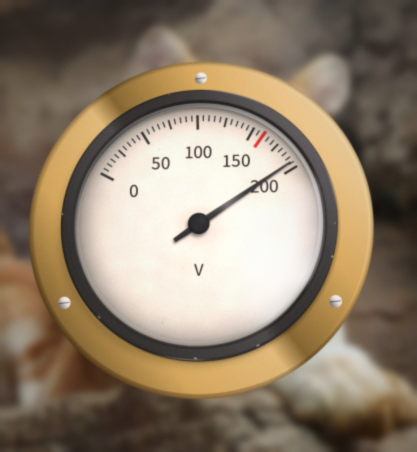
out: 195,V
